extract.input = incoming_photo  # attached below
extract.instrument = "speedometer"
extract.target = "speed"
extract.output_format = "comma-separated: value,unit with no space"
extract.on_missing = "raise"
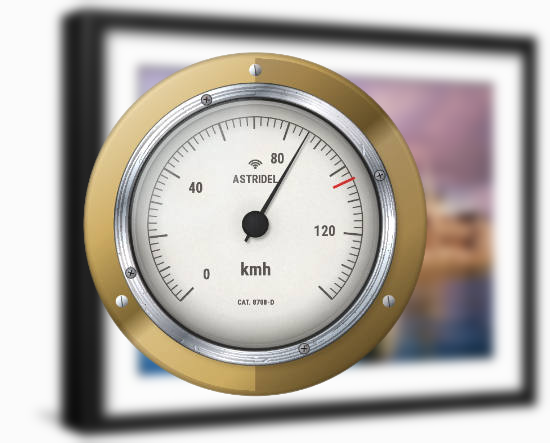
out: 86,km/h
